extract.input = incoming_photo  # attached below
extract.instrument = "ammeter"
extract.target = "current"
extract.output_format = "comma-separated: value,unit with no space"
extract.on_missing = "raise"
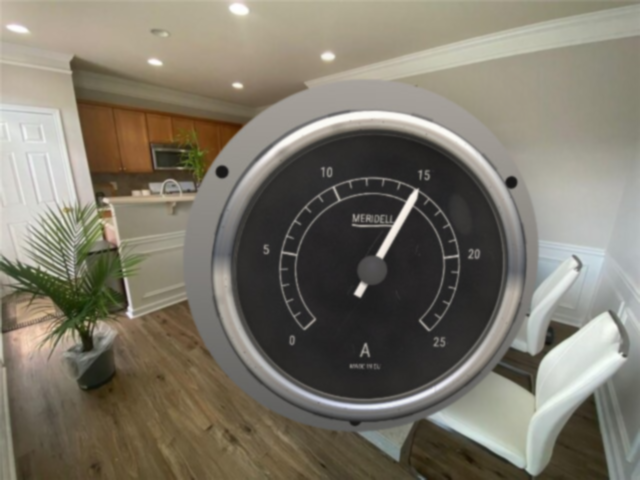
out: 15,A
